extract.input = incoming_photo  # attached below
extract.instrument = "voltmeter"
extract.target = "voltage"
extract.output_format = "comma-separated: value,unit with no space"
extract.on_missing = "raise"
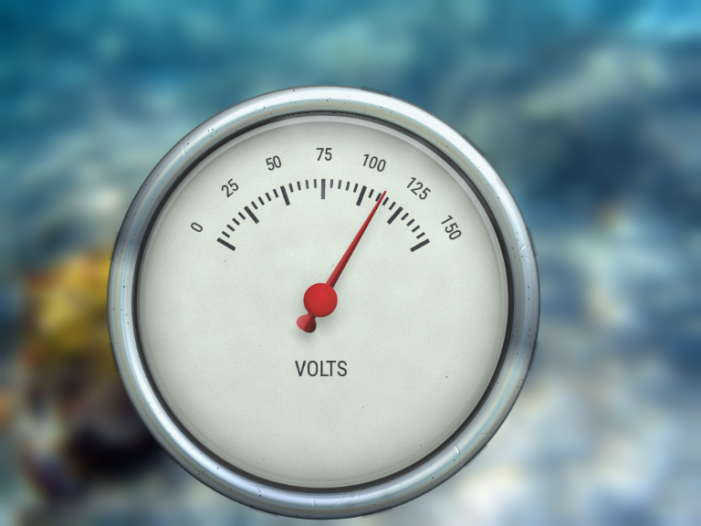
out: 112.5,V
